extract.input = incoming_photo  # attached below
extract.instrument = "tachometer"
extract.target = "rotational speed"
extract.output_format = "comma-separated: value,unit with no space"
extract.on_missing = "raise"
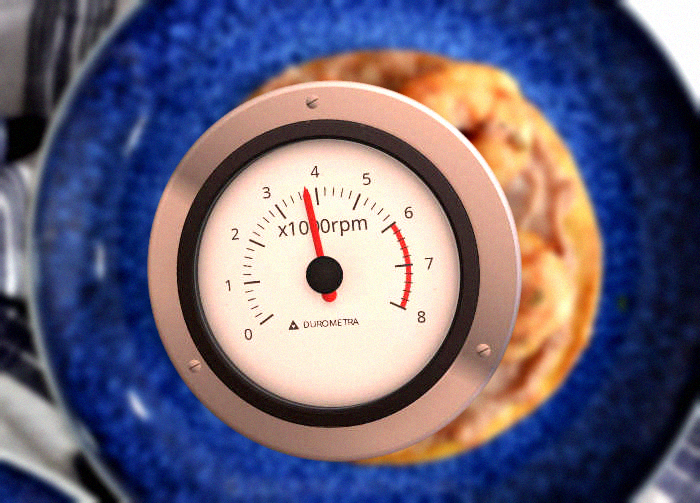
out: 3800,rpm
